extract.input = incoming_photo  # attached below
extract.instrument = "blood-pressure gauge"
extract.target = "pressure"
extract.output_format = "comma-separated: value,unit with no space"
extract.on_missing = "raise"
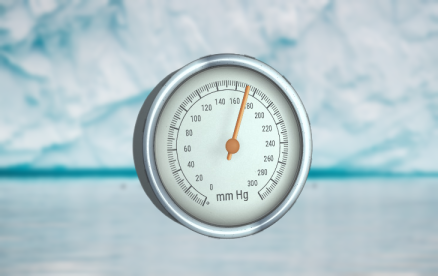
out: 170,mmHg
